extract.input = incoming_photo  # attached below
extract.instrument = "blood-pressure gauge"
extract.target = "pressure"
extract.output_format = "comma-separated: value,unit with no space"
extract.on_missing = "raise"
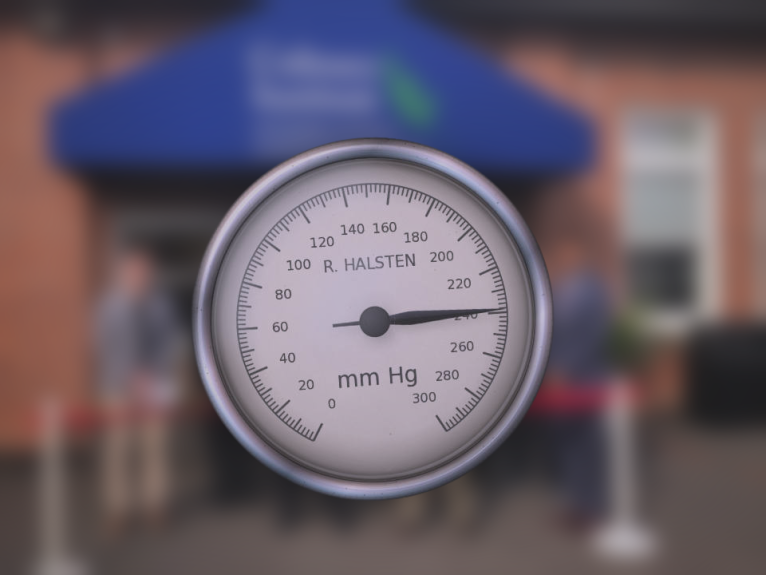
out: 238,mmHg
